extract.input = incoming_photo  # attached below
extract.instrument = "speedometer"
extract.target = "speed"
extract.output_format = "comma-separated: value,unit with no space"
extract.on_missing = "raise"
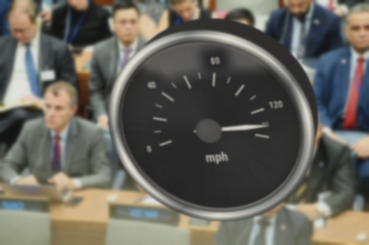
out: 130,mph
